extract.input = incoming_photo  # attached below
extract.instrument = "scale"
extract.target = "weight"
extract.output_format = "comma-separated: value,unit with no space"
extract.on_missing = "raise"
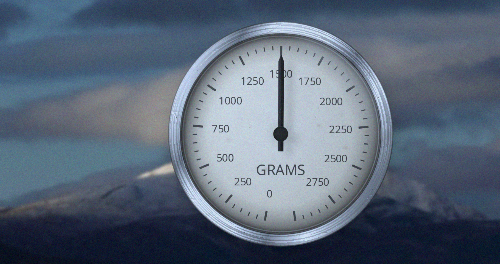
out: 1500,g
